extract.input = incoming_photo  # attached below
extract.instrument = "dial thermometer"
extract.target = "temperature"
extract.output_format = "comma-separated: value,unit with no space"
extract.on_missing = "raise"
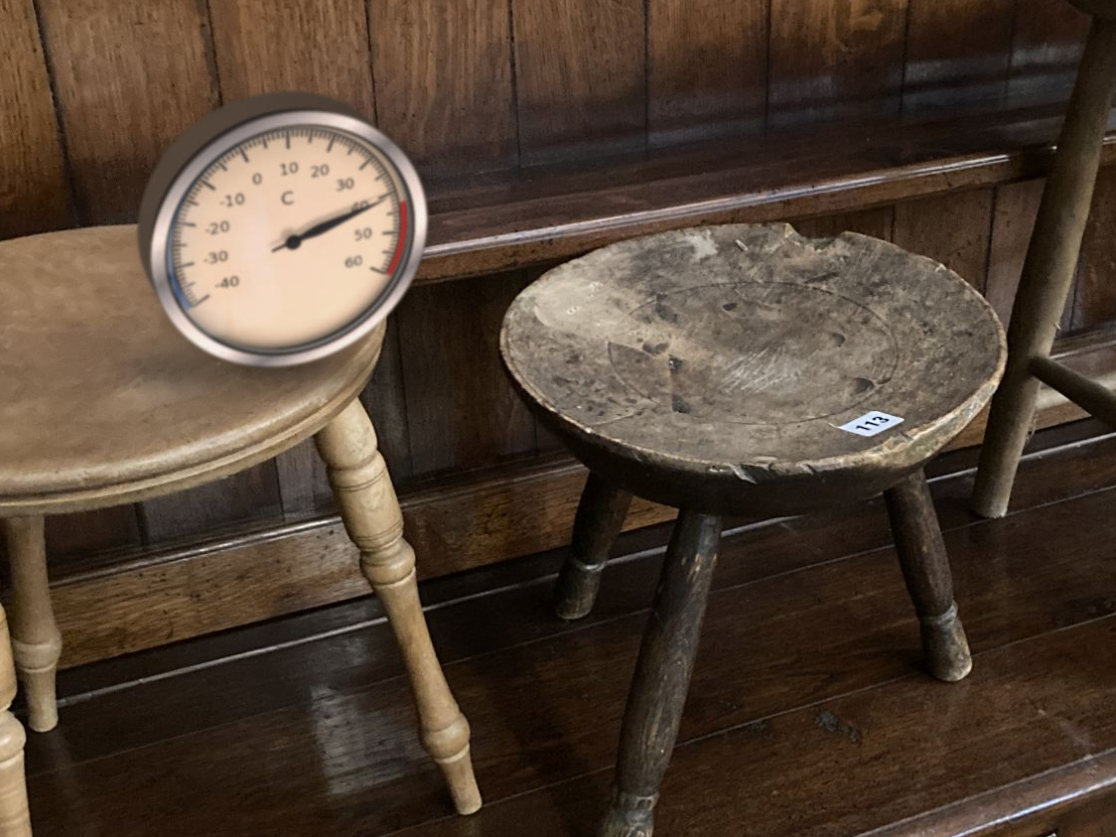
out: 40,°C
